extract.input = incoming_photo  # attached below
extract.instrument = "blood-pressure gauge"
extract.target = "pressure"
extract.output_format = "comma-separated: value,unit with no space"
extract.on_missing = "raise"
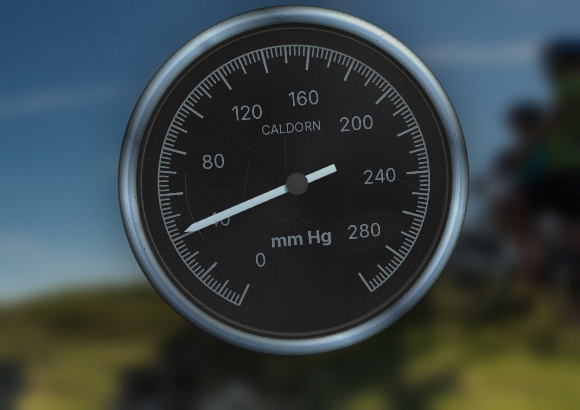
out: 42,mmHg
